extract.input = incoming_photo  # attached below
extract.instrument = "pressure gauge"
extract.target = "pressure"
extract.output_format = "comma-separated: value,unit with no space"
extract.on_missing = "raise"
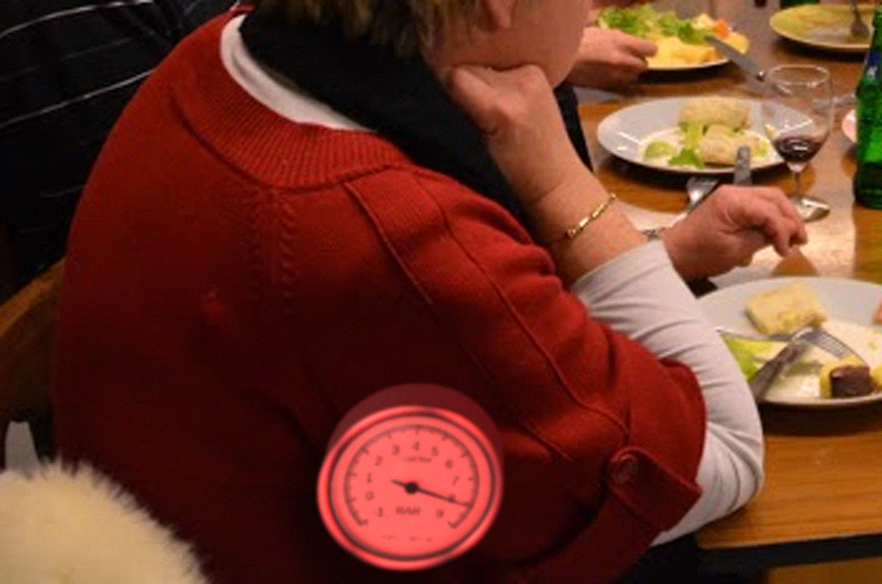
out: 8,bar
